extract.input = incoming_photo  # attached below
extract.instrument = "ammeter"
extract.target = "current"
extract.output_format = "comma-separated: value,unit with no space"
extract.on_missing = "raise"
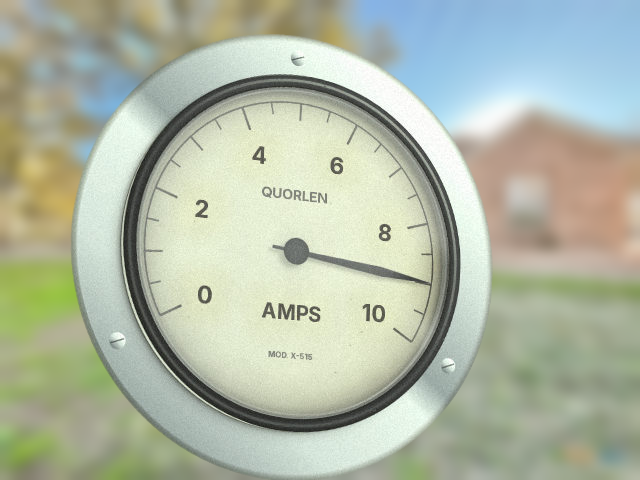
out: 9,A
